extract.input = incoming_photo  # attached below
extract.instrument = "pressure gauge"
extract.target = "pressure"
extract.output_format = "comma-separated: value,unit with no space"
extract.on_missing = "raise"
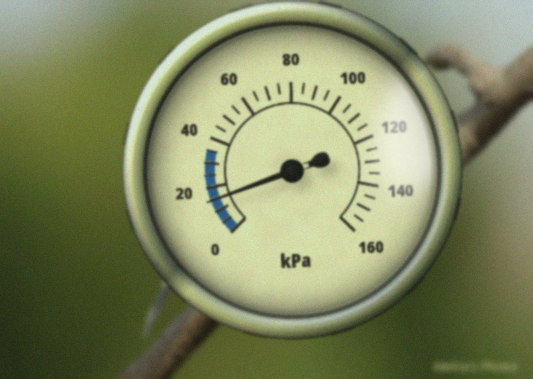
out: 15,kPa
